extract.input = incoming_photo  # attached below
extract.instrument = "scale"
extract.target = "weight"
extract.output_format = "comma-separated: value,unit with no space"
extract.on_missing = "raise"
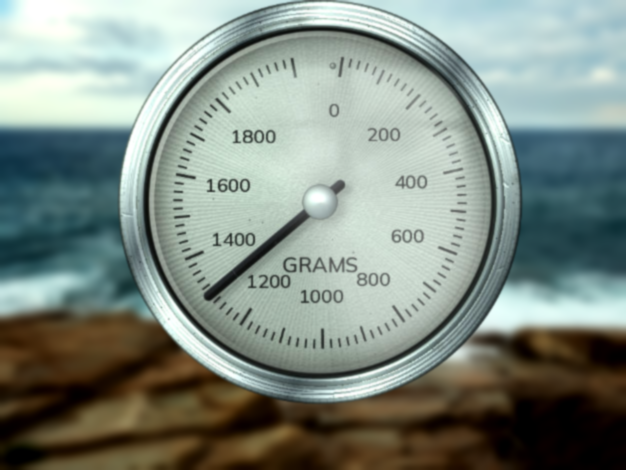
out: 1300,g
